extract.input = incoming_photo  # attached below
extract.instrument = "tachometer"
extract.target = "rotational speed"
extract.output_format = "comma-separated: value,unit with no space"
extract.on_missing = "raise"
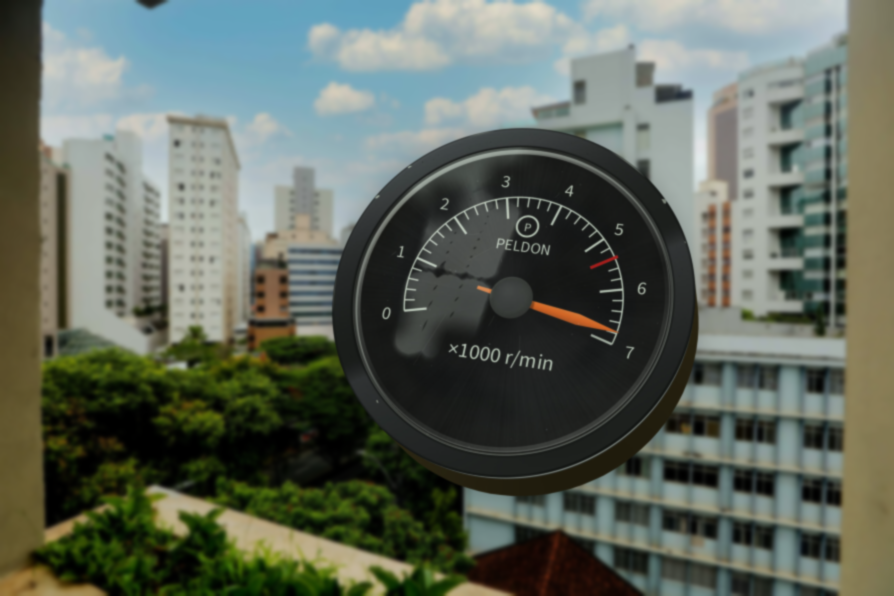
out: 6800,rpm
